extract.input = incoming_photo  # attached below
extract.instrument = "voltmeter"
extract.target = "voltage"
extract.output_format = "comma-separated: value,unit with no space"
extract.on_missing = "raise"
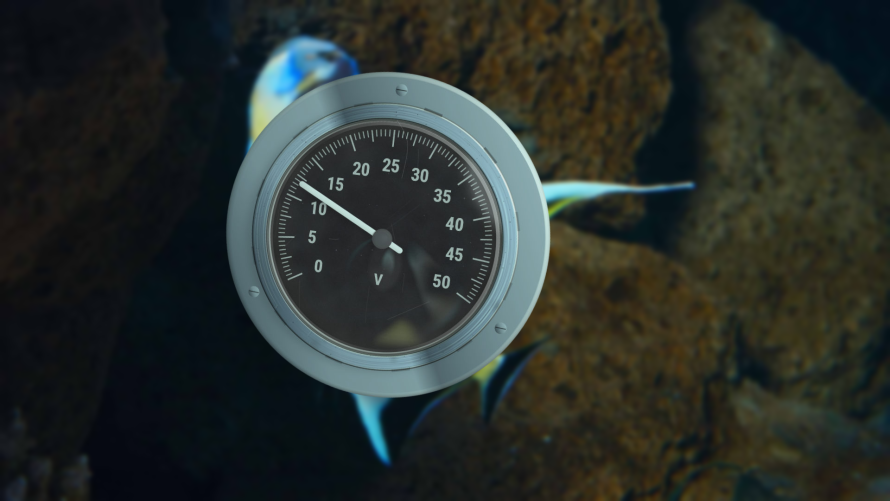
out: 12,V
